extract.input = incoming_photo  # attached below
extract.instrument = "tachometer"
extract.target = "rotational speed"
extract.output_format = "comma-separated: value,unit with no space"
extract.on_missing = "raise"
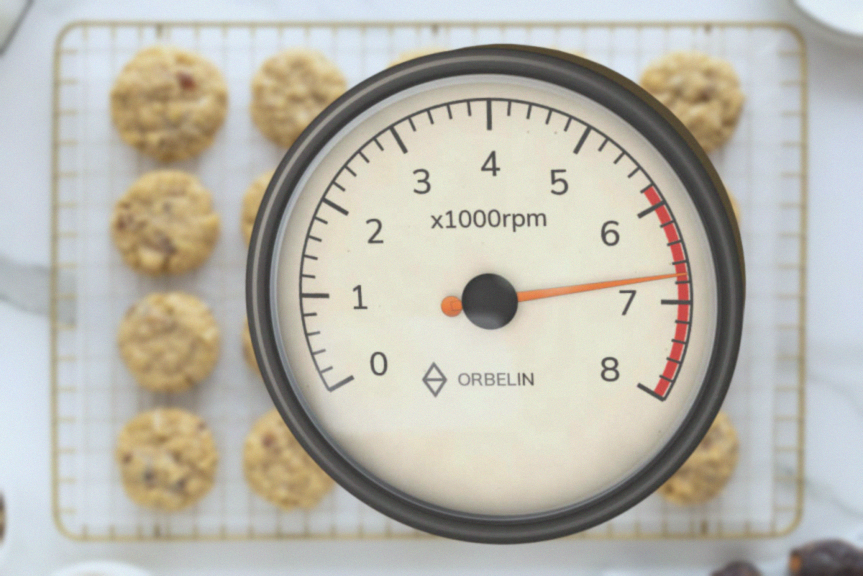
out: 6700,rpm
